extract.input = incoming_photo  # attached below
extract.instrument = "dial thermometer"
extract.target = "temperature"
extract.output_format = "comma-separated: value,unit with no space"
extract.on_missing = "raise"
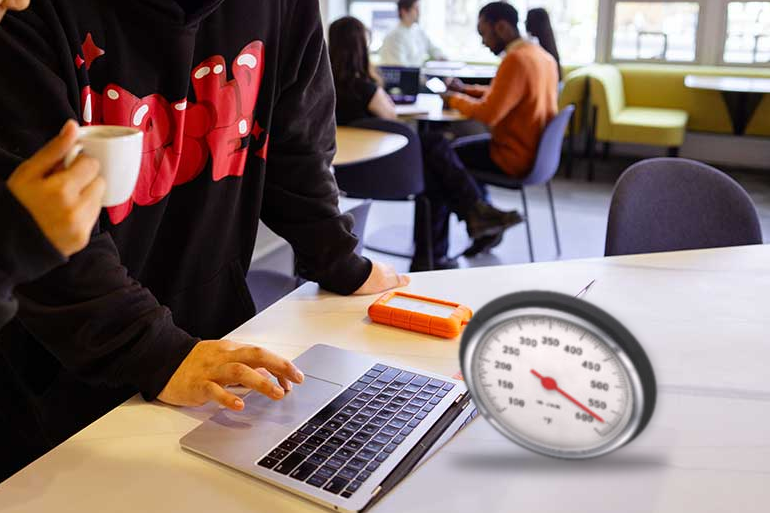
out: 575,°F
